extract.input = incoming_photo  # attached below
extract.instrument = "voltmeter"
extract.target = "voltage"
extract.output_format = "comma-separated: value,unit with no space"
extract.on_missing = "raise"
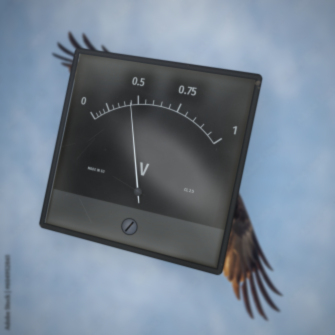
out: 0.45,V
